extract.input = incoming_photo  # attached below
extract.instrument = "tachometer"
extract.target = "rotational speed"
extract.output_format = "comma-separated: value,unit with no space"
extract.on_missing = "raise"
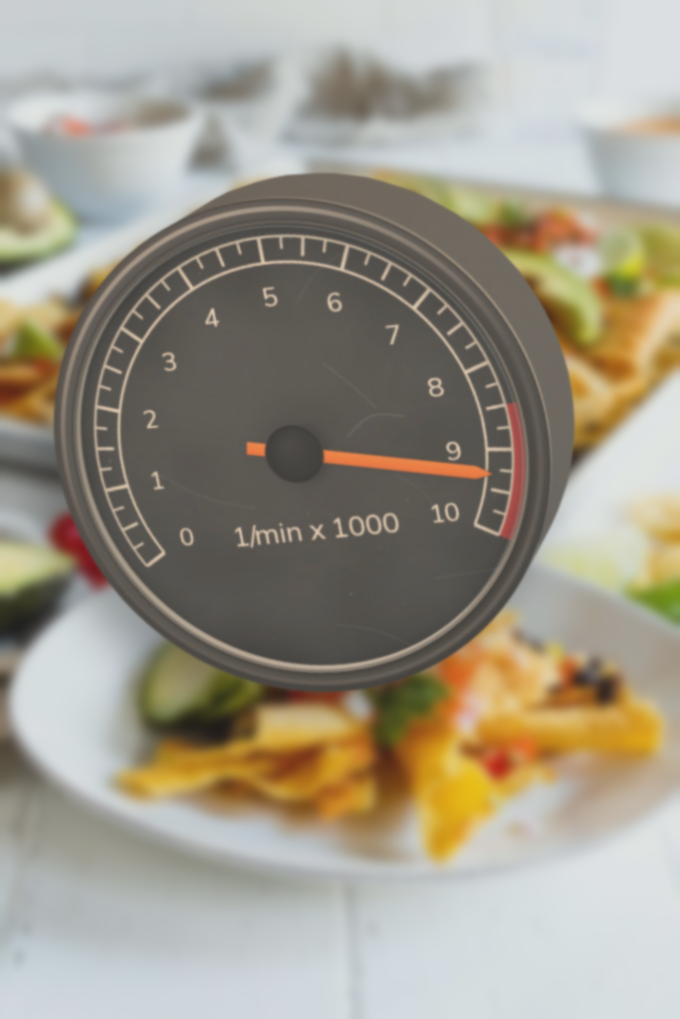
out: 9250,rpm
